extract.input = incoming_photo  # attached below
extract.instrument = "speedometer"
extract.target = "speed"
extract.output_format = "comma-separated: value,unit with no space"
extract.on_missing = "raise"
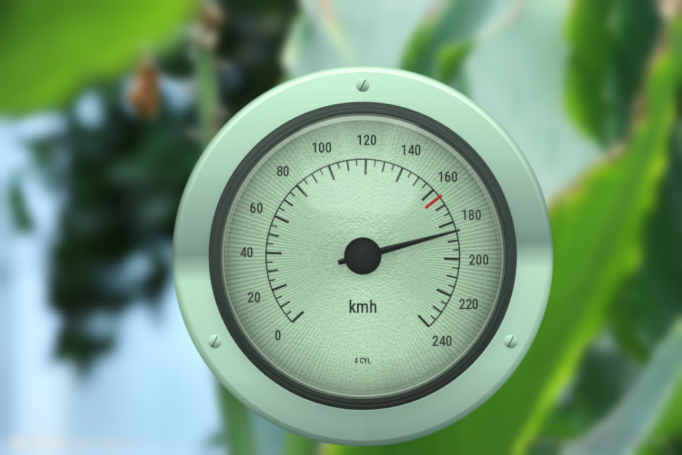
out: 185,km/h
